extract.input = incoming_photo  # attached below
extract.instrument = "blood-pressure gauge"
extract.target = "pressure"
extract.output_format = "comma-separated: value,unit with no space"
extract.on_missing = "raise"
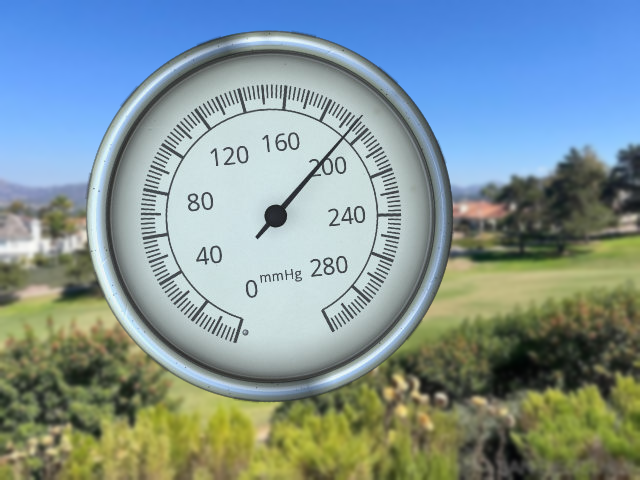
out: 194,mmHg
